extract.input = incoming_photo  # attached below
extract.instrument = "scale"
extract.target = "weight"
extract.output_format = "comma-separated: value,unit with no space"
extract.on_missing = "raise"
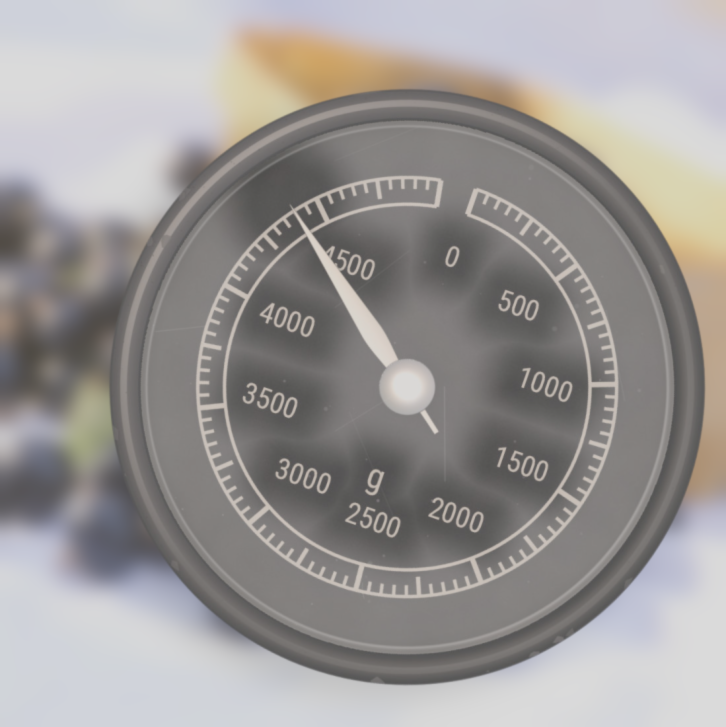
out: 4400,g
